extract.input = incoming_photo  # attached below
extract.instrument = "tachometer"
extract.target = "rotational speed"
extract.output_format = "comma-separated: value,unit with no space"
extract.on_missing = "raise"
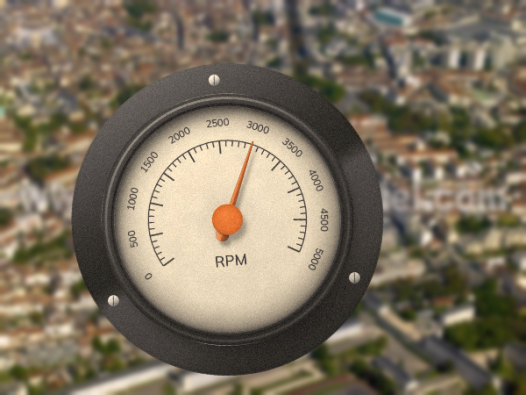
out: 3000,rpm
